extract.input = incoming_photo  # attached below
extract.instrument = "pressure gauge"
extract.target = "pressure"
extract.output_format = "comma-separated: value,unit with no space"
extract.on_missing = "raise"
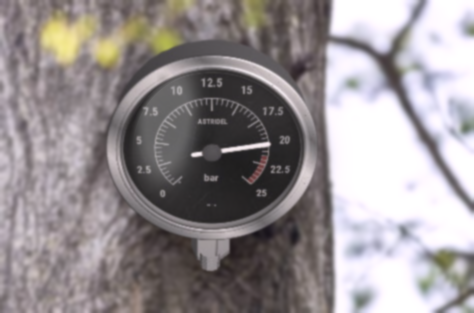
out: 20,bar
